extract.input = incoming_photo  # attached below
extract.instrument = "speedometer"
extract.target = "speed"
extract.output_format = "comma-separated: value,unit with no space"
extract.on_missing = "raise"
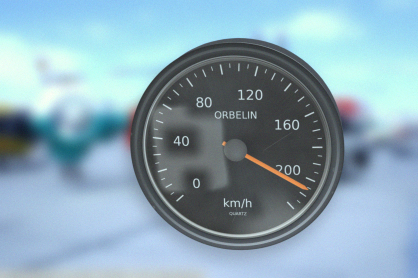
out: 205,km/h
